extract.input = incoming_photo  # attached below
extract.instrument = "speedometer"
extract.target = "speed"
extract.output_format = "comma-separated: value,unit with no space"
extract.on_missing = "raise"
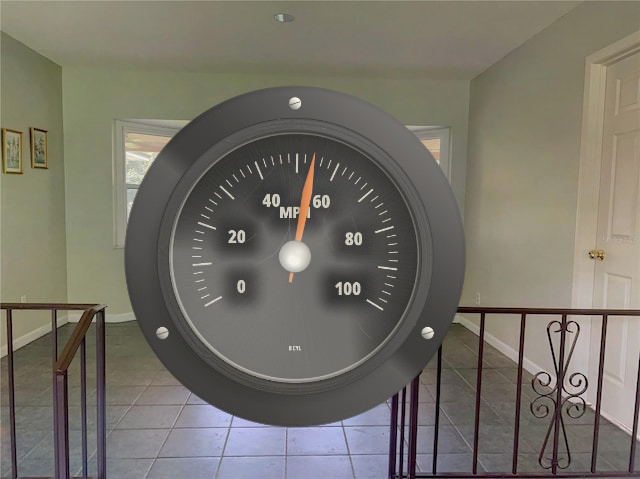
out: 54,mph
